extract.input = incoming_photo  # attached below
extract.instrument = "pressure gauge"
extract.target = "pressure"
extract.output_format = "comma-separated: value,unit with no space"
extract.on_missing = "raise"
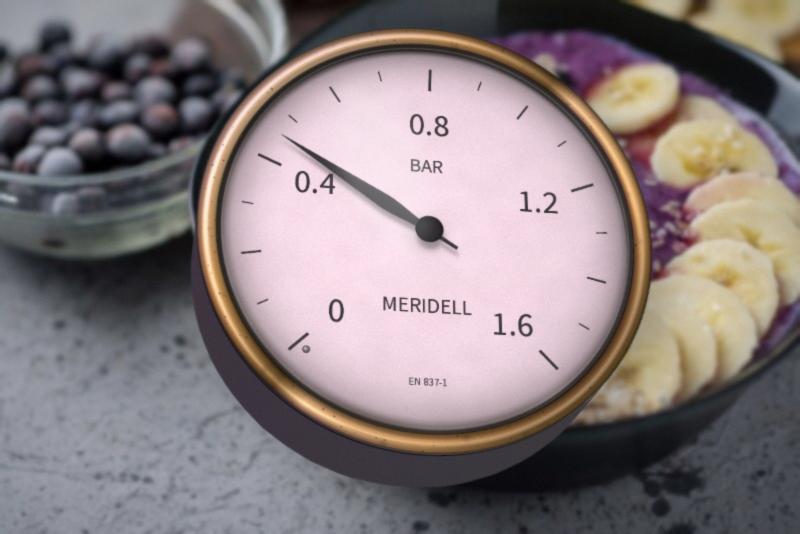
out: 0.45,bar
